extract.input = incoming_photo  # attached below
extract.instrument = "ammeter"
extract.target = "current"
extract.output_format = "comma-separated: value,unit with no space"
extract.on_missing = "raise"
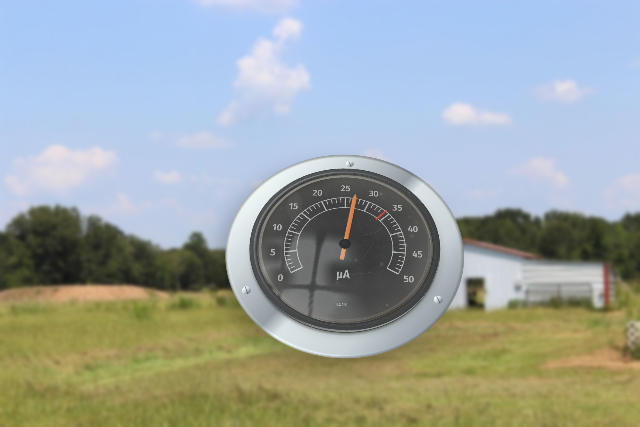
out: 27,µA
